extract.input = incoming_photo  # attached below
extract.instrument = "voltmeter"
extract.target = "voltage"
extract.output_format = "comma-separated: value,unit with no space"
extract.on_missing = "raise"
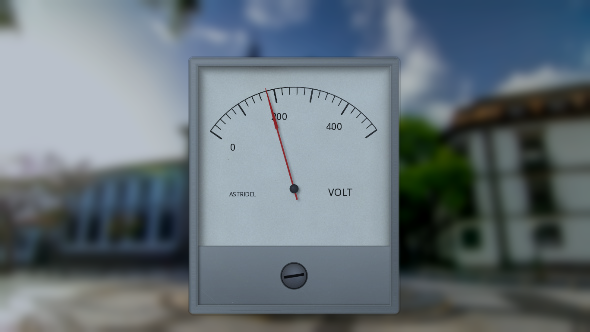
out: 180,V
